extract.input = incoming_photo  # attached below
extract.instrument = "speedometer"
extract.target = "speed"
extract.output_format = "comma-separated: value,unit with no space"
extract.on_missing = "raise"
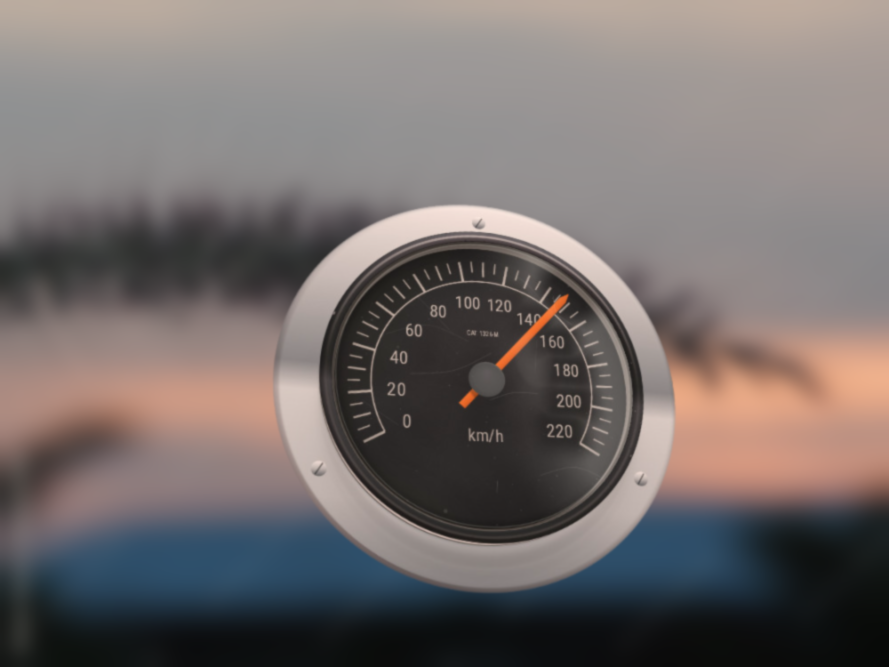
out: 147.5,km/h
